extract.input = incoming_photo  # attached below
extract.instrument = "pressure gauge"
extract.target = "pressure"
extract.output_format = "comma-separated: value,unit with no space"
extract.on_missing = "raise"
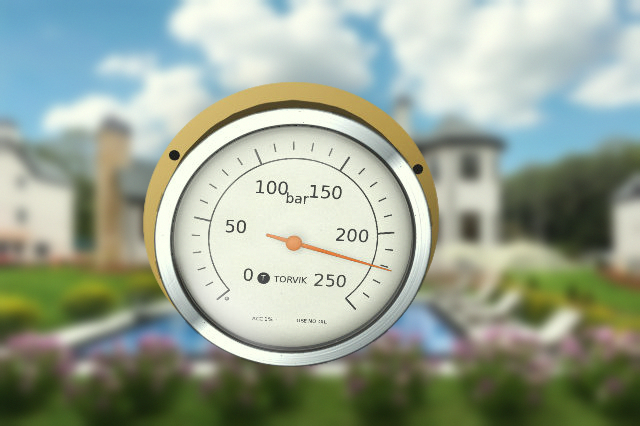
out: 220,bar
